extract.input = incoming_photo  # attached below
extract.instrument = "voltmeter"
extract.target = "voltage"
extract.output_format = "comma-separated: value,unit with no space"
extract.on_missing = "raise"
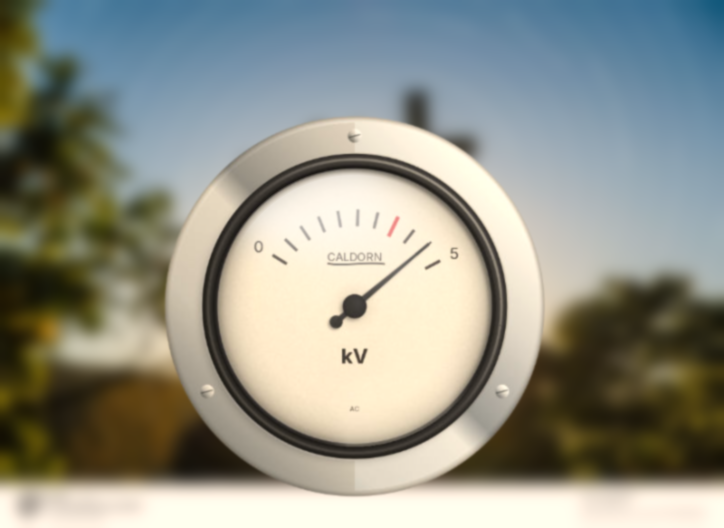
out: 4.5,kV
